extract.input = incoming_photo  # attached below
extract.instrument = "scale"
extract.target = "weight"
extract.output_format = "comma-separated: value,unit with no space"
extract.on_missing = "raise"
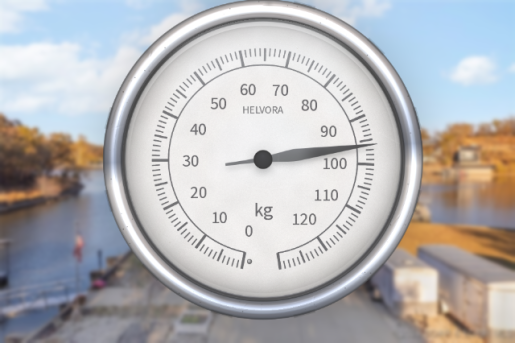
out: 96,kg
